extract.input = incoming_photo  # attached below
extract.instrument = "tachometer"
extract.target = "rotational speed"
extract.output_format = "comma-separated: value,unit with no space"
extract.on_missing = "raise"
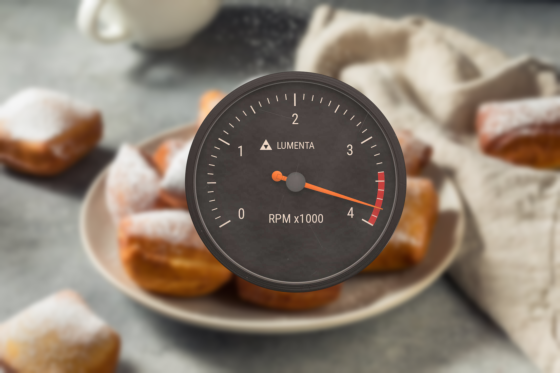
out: 3800,rpm
